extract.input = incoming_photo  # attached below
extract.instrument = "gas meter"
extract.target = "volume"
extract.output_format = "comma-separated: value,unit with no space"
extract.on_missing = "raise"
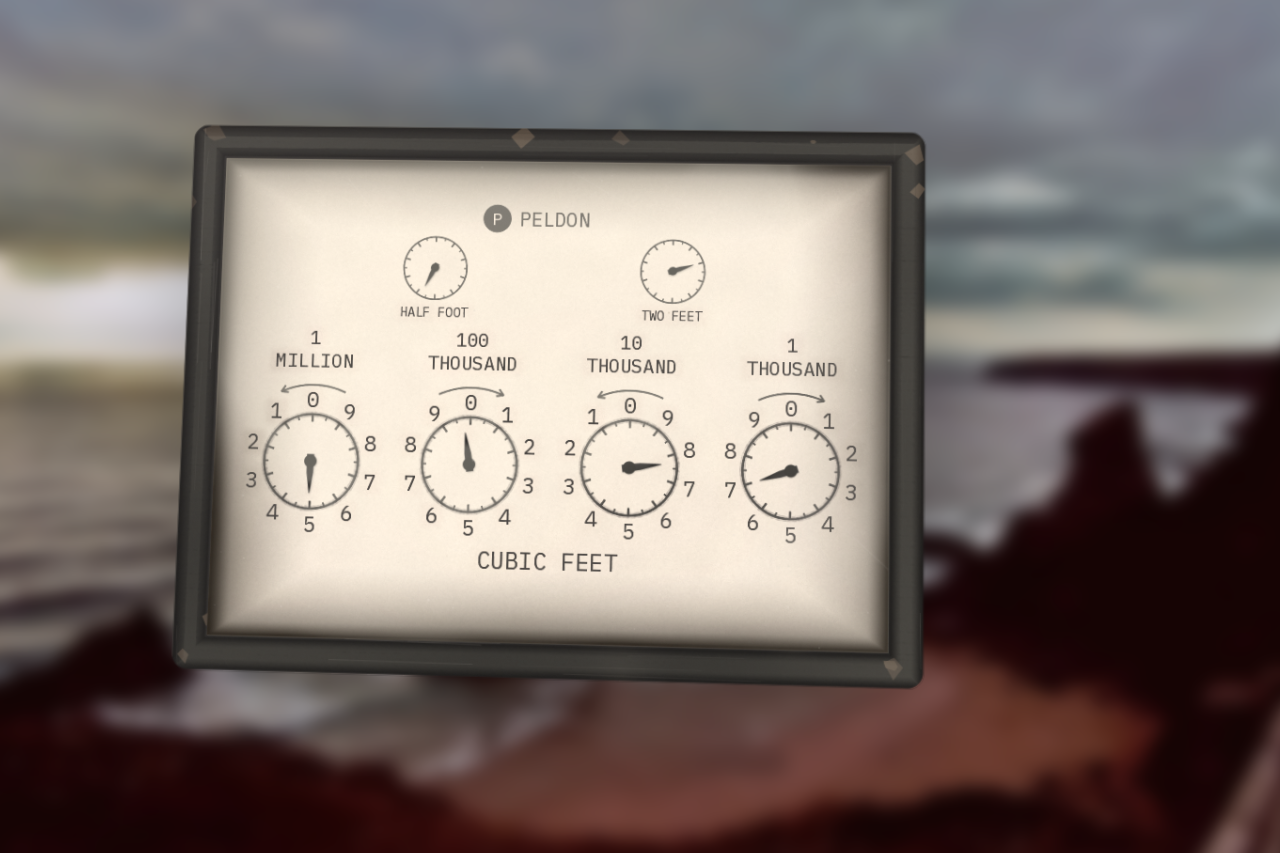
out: 497700,ft³
